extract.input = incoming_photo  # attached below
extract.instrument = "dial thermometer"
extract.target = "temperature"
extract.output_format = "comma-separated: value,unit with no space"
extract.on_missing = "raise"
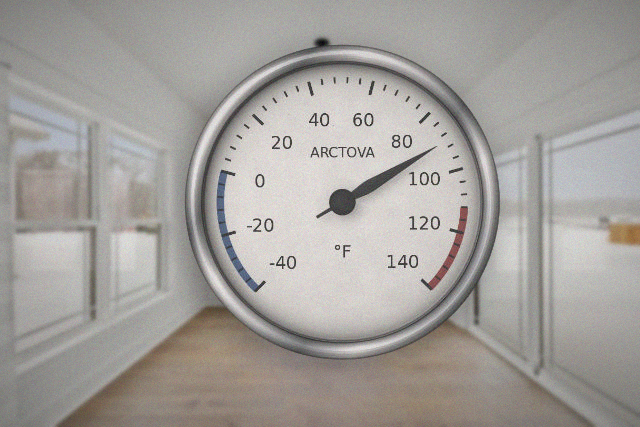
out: 90,°F
